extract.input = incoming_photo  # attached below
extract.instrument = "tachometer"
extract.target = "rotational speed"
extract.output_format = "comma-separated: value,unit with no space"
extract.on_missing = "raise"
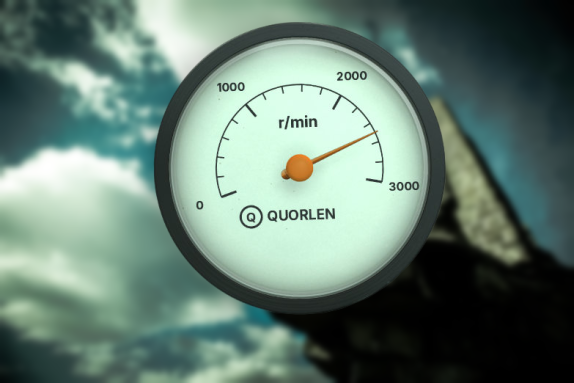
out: 2500,rpm
